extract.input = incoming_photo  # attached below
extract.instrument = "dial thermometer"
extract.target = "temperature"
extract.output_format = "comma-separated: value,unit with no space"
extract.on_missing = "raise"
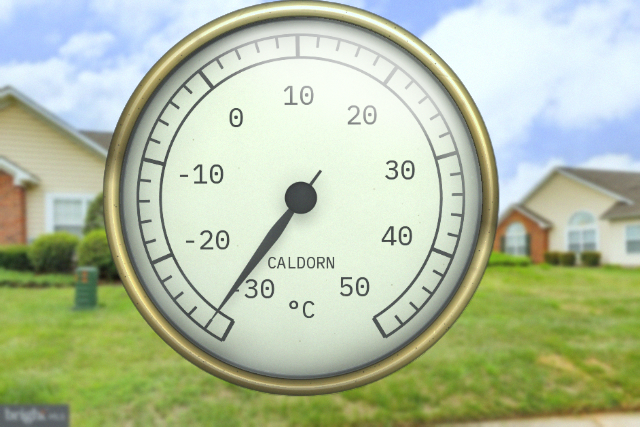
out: -28,°C
